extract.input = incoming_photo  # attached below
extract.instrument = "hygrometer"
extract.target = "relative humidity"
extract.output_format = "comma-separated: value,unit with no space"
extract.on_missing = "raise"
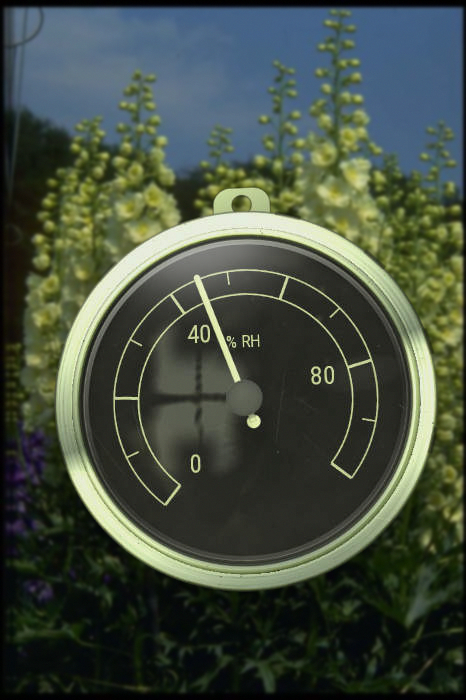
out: 45,%
